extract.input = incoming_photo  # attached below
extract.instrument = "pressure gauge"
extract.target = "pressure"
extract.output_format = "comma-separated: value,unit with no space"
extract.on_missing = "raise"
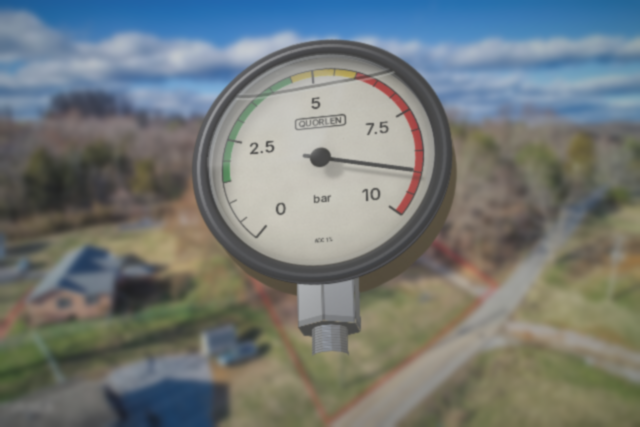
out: 9,bar
